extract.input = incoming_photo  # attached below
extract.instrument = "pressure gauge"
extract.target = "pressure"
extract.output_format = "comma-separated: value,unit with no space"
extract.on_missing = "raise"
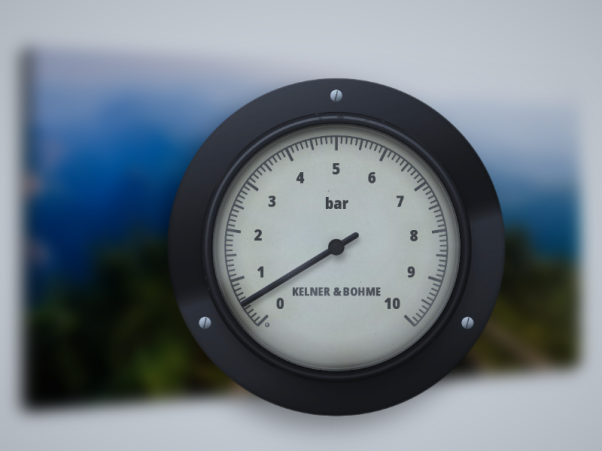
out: 0.5,bar
